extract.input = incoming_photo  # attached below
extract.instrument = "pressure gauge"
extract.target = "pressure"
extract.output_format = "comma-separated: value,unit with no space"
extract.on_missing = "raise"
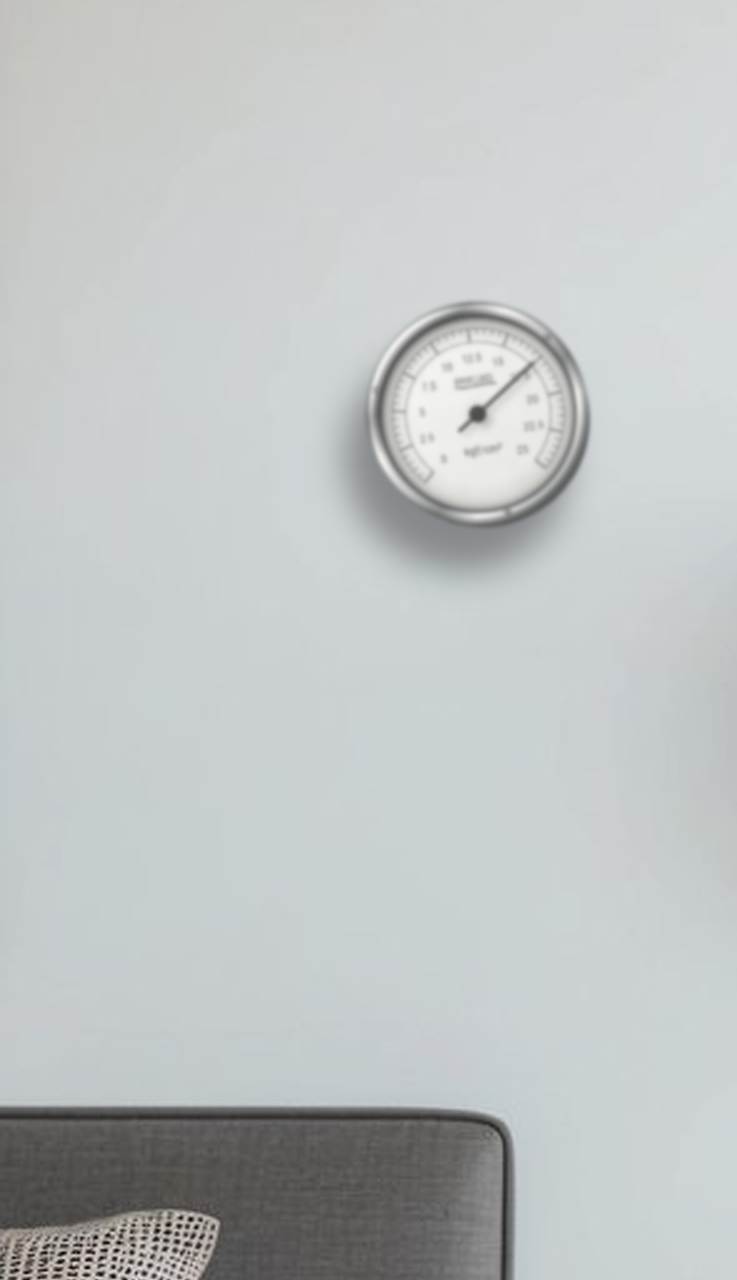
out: 17.5,kg/cm²
